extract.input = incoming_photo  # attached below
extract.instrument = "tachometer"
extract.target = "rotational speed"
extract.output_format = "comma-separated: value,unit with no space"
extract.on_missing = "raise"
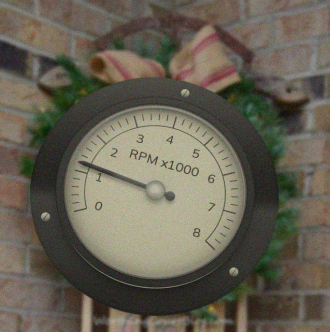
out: 1200,rpm
